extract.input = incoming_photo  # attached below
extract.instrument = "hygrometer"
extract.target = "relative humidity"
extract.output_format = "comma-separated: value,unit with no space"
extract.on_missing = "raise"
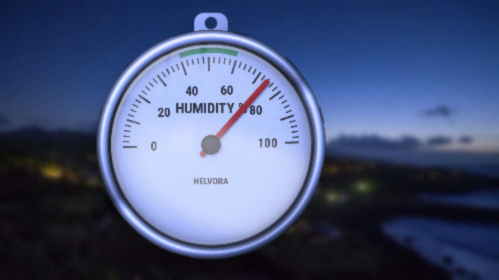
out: 74,%
